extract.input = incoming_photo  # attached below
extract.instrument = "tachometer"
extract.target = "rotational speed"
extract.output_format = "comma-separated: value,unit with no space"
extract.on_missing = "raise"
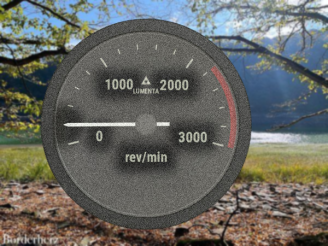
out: 200,rpm
